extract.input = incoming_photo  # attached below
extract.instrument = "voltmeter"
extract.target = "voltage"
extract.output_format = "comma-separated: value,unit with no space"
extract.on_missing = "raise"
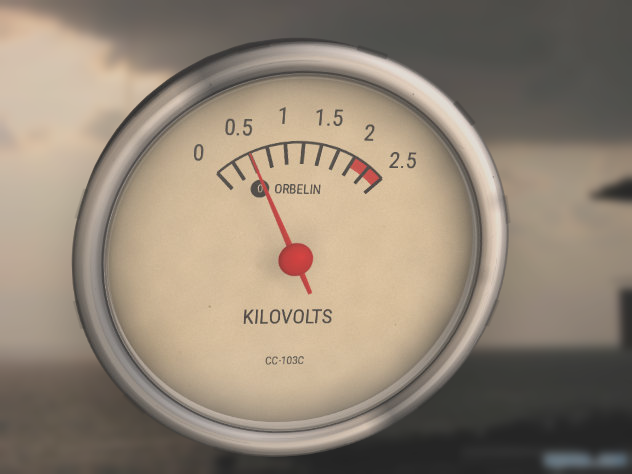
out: 0.5,kV
